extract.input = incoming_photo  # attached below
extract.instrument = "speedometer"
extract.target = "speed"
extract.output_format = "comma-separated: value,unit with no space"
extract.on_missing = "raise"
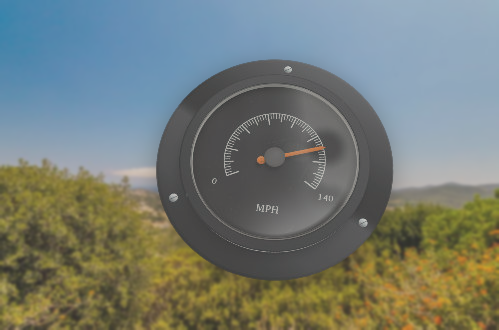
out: 110,mph
